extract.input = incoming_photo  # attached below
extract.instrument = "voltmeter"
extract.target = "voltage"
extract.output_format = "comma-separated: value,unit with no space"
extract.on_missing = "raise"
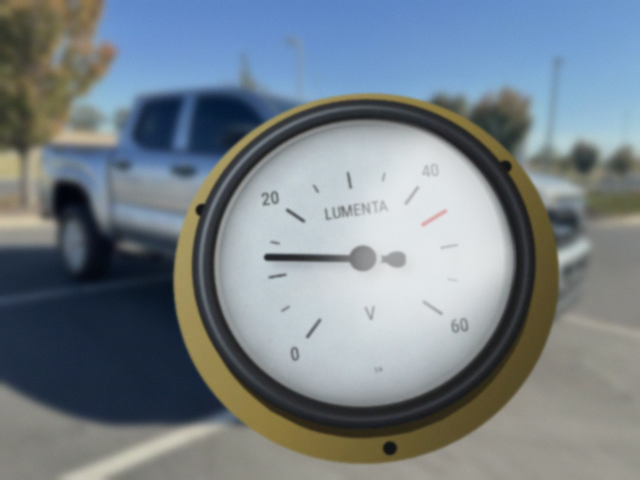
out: 12.5,V
